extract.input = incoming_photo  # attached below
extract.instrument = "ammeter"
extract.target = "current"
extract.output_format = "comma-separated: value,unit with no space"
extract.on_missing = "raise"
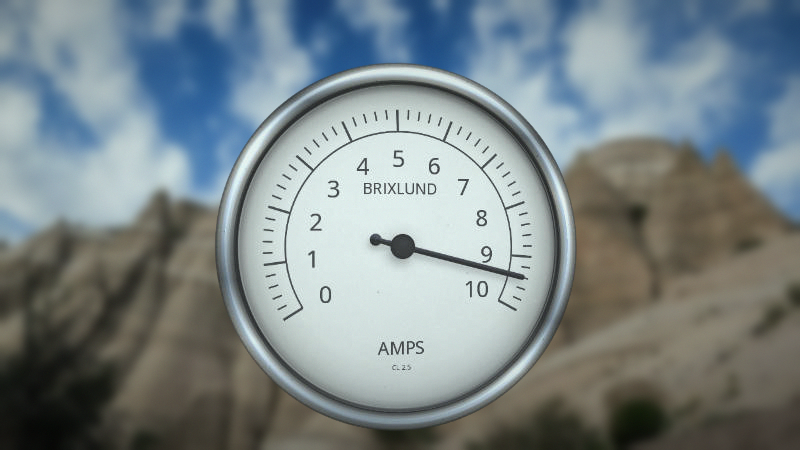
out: 9.4,A
